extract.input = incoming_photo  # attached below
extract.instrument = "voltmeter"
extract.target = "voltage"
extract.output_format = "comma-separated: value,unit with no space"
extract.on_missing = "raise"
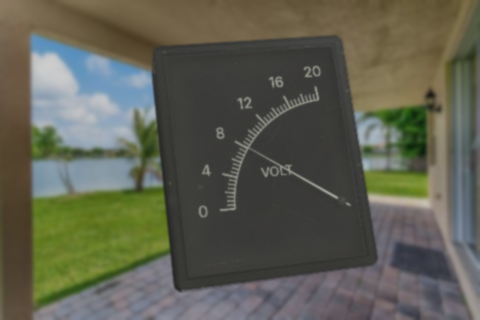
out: 8,V
